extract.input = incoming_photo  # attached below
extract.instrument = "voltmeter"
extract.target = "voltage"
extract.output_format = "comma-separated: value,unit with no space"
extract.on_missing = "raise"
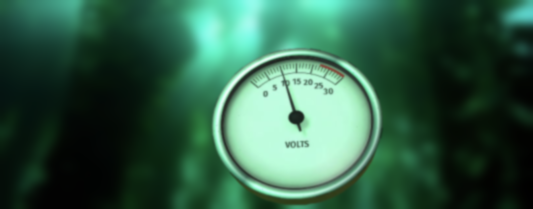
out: 10,V
